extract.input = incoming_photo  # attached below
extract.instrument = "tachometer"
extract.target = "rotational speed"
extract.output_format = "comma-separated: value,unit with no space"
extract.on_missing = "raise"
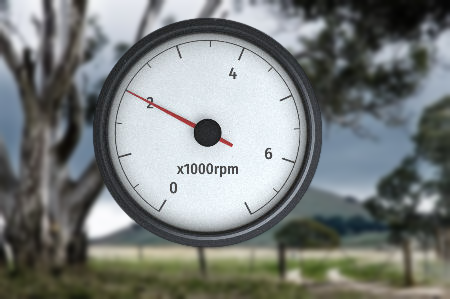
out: 2000,rpm
